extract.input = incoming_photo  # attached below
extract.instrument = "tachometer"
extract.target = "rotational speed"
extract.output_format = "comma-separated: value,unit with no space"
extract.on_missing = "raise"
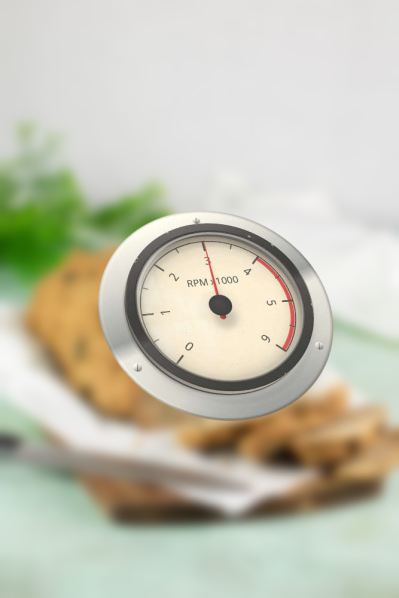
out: 3000,rpm
